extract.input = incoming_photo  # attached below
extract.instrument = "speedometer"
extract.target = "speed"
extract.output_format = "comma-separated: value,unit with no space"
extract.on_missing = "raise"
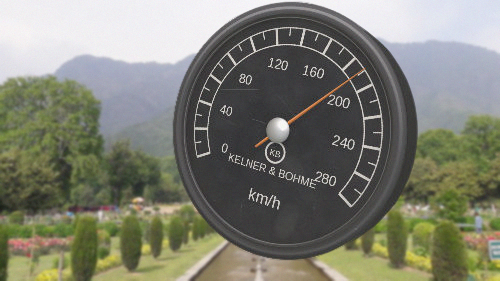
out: 190,km/h
